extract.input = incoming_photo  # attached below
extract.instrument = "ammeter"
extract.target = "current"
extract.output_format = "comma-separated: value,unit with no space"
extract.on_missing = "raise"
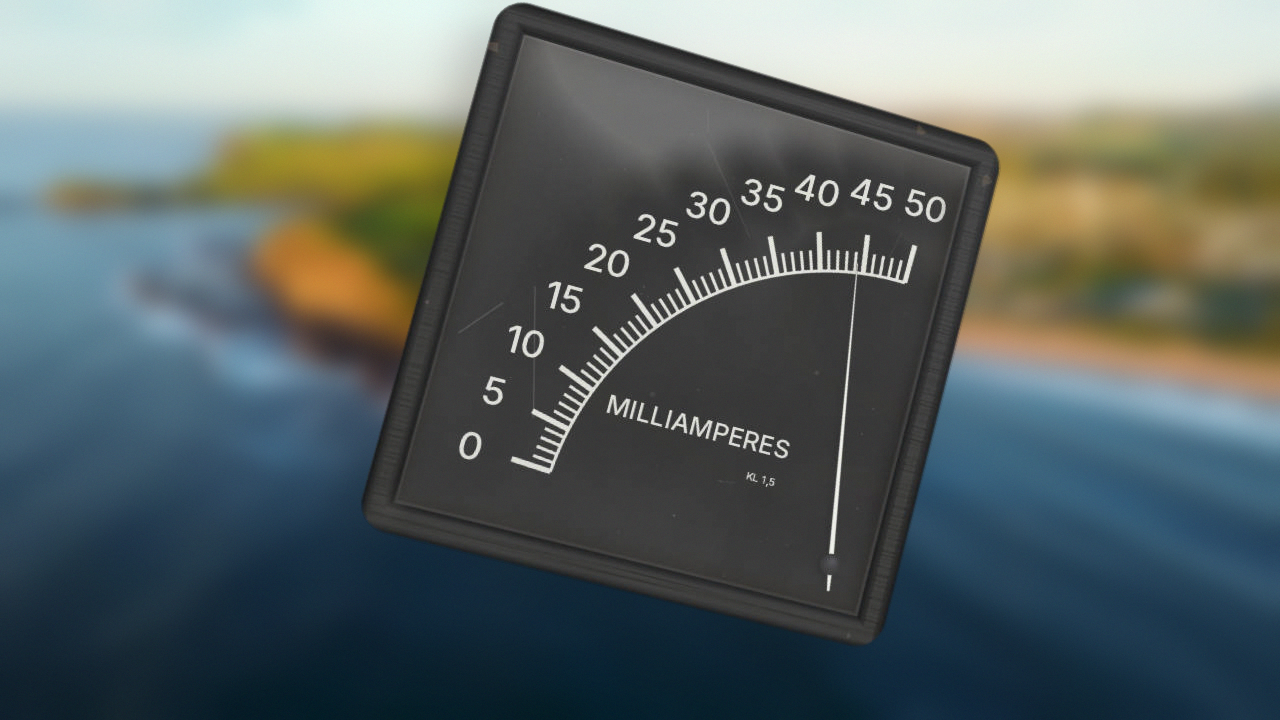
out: 44,mA
